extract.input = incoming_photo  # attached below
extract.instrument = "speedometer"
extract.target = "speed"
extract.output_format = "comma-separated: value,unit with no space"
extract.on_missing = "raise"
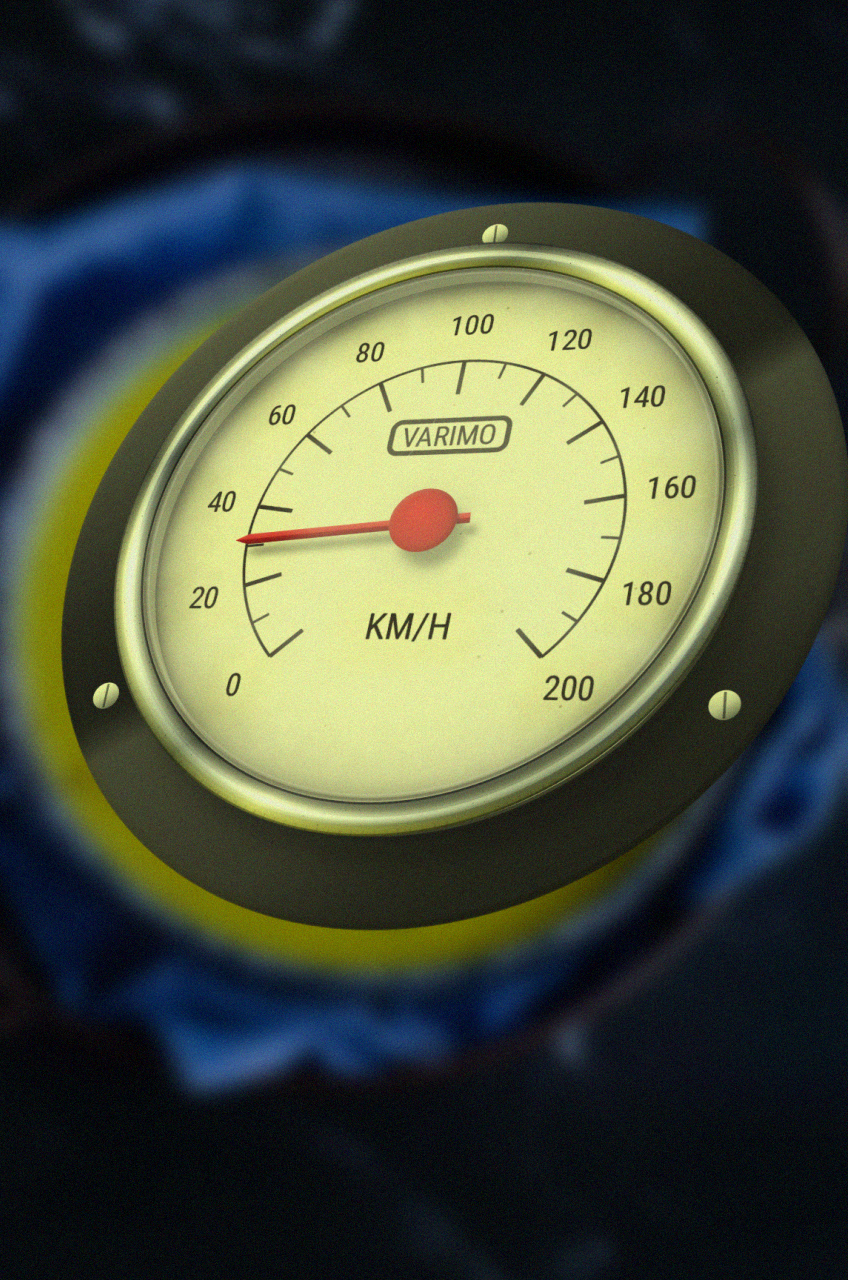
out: 30,km/h
